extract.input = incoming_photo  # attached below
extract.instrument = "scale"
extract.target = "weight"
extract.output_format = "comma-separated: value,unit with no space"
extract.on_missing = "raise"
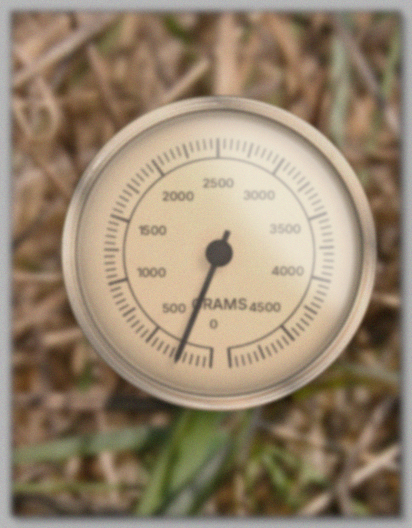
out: 250,g
